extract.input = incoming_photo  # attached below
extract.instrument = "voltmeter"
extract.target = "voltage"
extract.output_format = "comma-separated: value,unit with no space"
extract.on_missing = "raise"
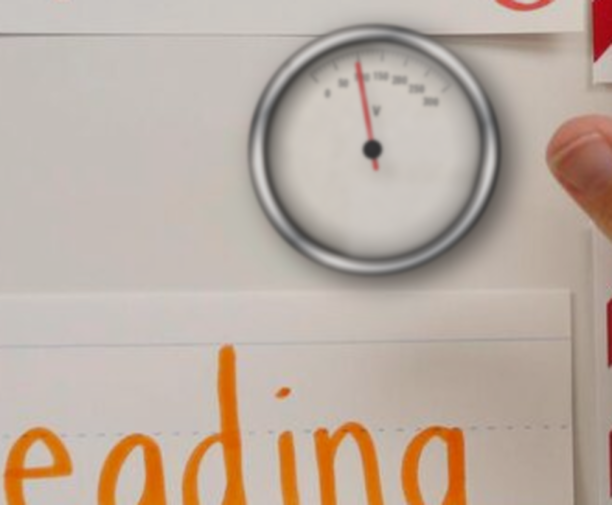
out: 100,V
